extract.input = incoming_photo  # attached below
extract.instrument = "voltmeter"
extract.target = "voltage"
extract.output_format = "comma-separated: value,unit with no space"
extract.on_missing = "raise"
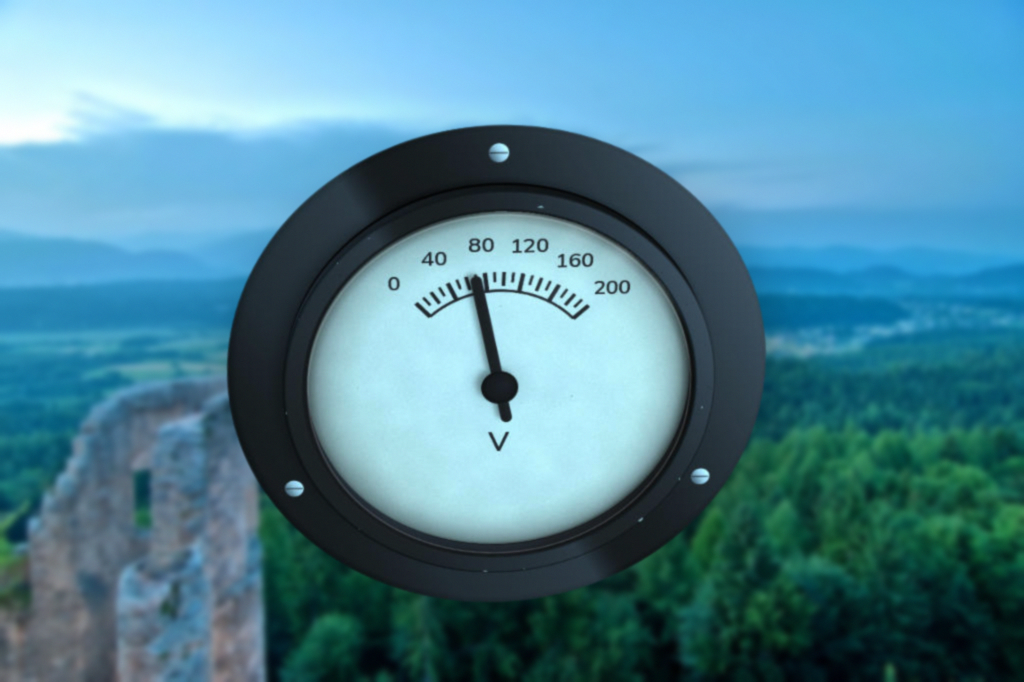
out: 70,V
